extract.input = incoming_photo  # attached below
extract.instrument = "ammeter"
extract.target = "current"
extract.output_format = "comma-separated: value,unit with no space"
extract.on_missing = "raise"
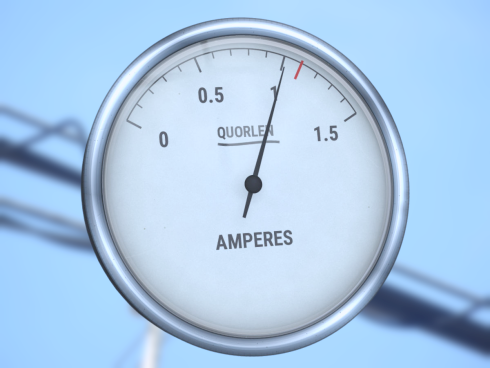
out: 1,A
